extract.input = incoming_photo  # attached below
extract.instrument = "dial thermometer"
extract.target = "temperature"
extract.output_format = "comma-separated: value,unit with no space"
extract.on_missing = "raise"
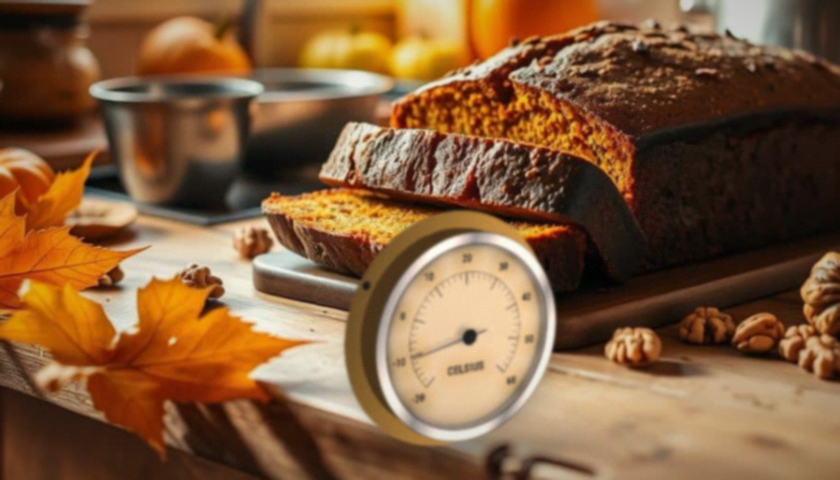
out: -10,°C
